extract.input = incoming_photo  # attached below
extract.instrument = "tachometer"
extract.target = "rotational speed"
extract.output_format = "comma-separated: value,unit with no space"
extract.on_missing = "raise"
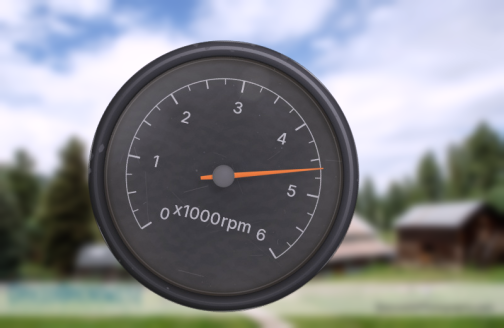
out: 4625,rpm
